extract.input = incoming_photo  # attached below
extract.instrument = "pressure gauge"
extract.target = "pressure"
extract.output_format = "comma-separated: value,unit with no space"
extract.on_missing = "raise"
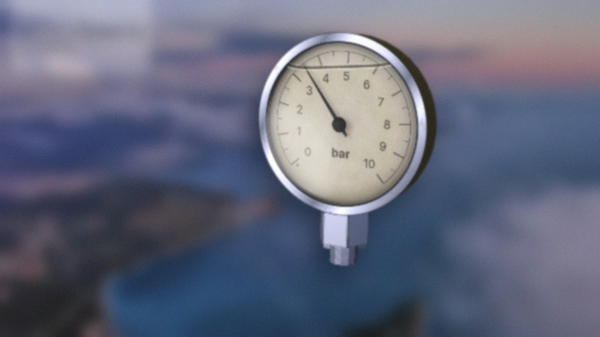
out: 3.5,bar
